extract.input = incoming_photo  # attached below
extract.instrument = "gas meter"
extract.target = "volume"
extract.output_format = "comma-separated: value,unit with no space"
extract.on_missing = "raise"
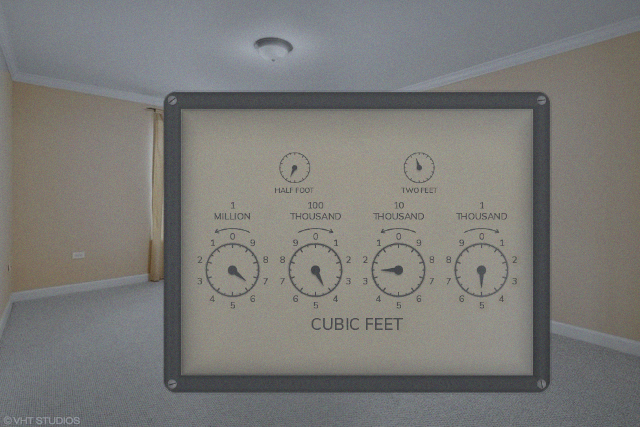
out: 642500,ft³
